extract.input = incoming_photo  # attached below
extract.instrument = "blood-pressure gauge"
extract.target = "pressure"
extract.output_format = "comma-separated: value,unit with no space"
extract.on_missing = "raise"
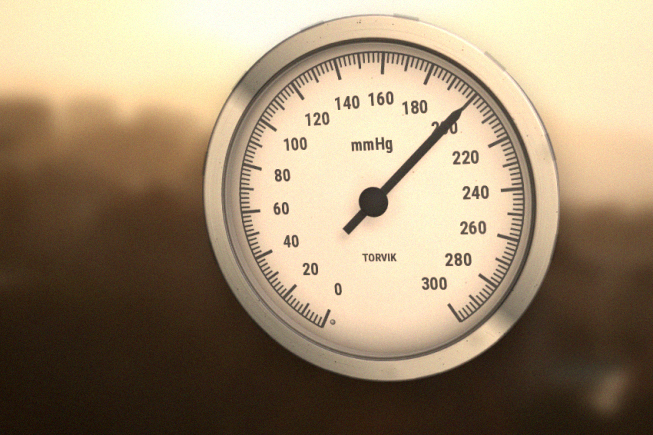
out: 200,mmHg
